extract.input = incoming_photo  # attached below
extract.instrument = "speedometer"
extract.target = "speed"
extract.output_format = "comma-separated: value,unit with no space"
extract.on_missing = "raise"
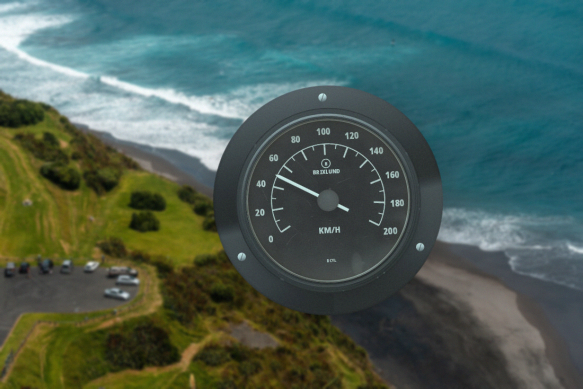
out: 50,km/h
